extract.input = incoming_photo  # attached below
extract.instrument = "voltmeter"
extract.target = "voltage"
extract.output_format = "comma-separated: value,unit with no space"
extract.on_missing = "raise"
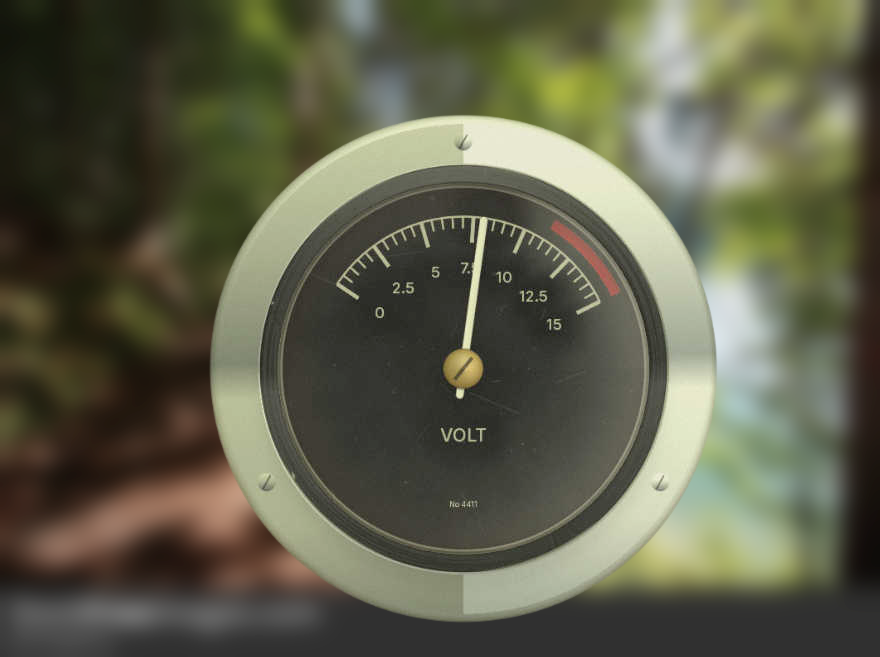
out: 8,V
